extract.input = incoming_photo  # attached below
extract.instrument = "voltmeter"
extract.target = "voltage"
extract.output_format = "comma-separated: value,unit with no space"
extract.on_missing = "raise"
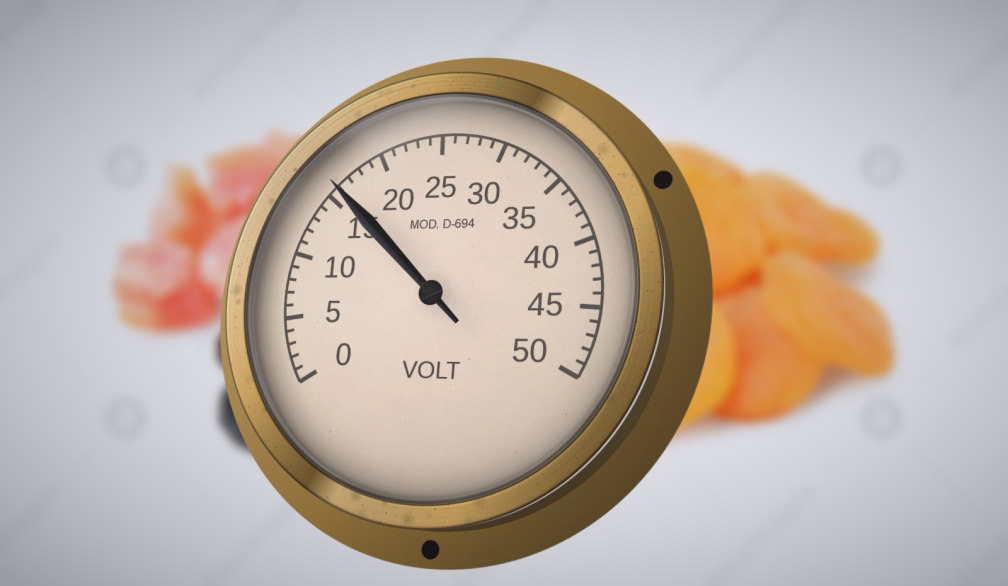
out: 16,V
